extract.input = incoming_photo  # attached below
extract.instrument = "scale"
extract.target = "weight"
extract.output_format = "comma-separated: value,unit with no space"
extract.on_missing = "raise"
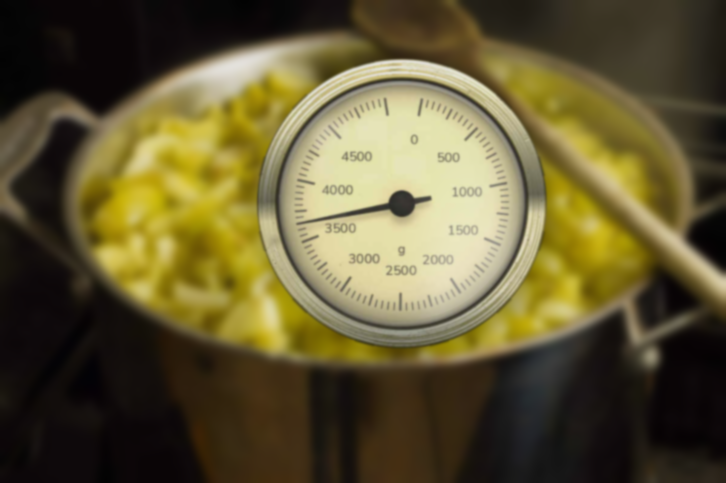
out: 3650,g
